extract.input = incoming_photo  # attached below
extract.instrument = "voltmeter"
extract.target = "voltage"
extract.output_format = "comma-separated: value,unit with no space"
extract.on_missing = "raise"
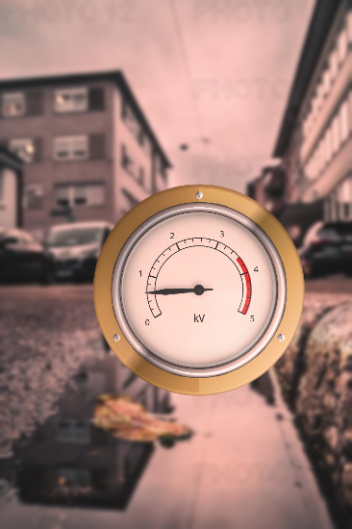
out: 0.6,kV
